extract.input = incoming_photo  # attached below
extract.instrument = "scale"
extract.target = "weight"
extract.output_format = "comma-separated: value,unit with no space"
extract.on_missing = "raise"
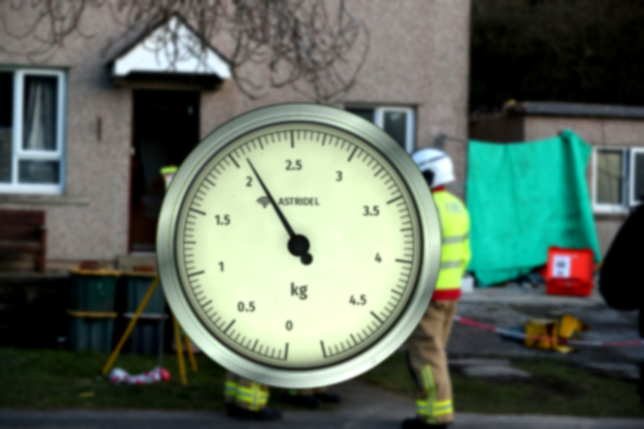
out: 2.1,kg
